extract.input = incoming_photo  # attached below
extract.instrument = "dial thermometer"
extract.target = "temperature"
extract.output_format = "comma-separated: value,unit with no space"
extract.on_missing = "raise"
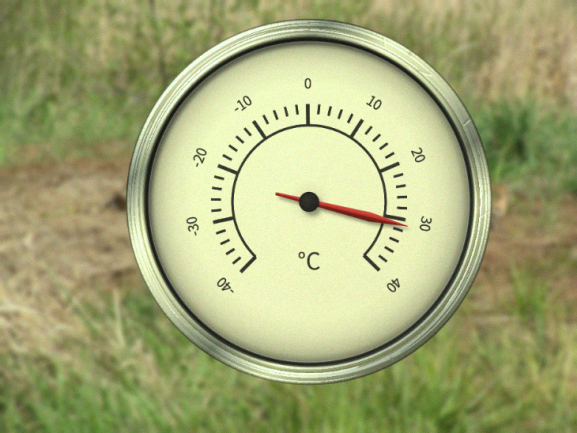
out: 31,°C
